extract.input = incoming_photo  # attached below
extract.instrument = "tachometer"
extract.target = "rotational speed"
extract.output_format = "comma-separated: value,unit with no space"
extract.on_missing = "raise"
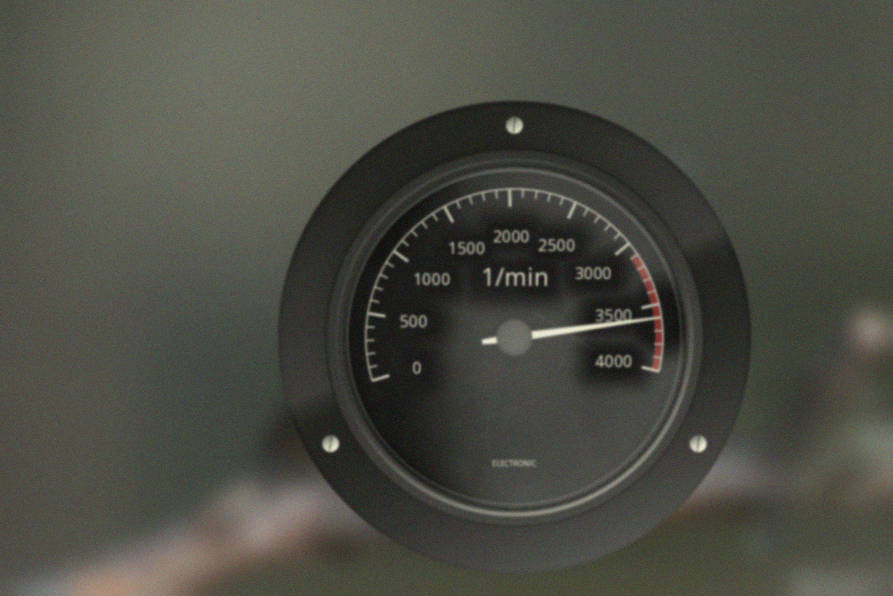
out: 3600,rpm
